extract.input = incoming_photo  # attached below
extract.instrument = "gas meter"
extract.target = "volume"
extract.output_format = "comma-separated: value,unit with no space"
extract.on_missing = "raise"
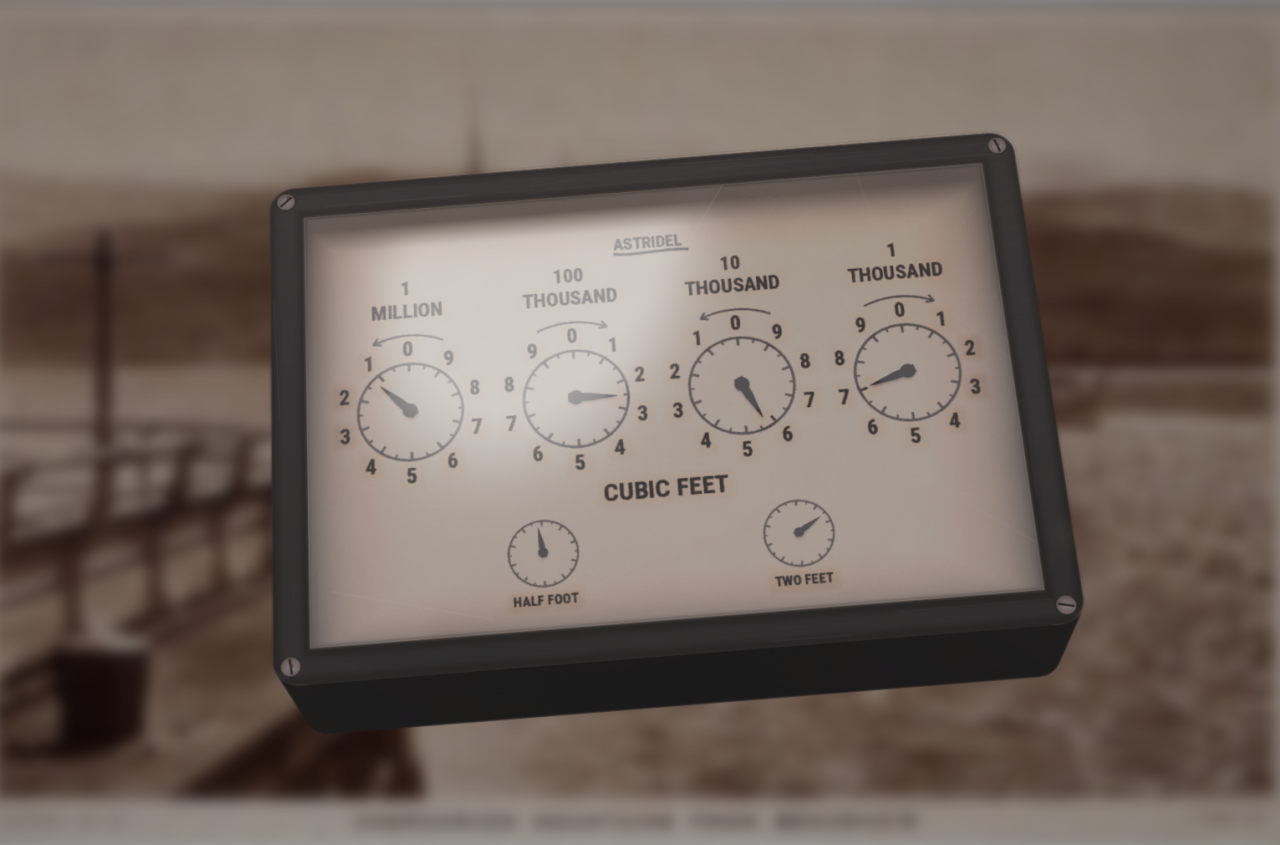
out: 125700,ft³
